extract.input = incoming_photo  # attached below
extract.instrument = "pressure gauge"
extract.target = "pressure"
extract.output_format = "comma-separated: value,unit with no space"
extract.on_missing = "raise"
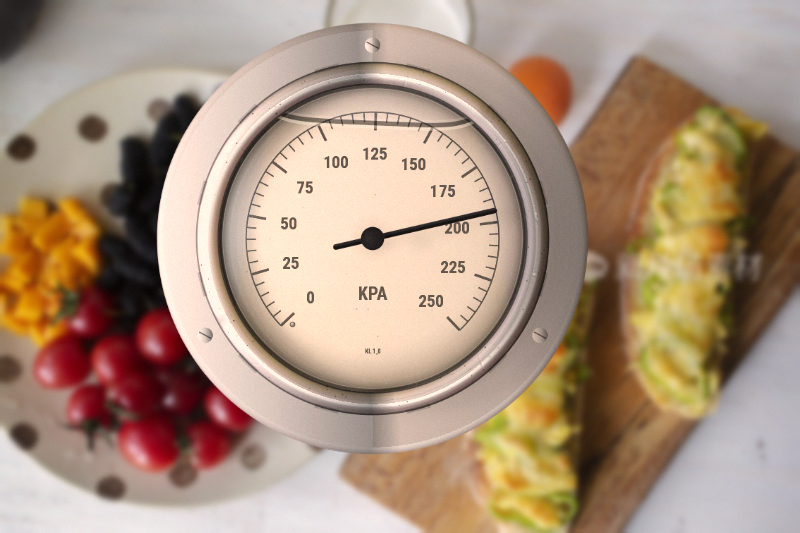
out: 195,kPa
